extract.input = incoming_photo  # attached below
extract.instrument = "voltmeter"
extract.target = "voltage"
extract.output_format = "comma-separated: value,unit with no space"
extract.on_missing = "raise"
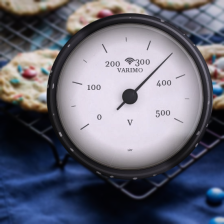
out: 350,V
